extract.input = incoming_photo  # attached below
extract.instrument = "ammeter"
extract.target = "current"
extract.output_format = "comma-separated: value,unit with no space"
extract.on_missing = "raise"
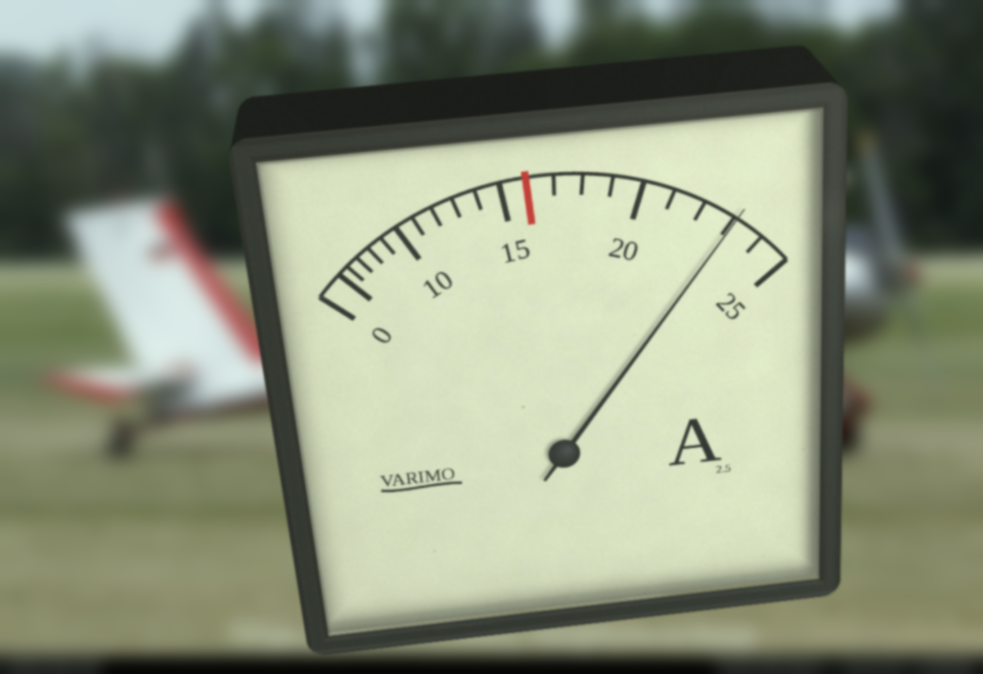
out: 23,A
